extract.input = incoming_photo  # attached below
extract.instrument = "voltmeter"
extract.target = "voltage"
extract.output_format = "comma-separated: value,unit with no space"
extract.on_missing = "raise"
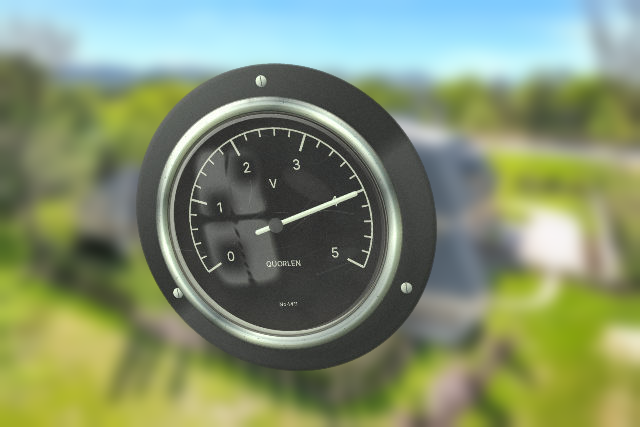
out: 4,V
